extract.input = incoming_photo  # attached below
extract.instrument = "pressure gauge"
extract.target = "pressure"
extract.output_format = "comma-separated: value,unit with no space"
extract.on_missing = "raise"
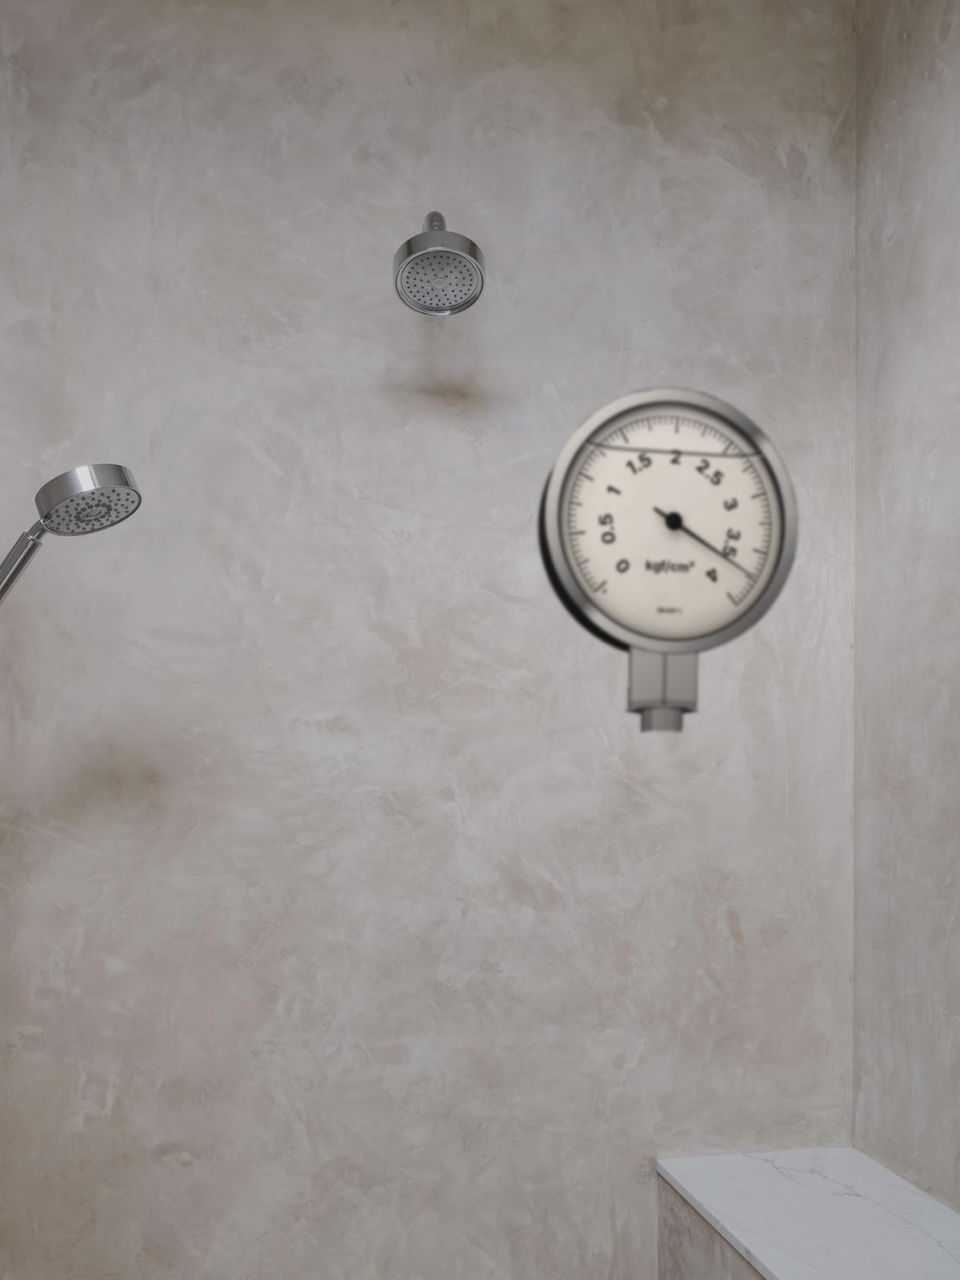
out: 3.75,kg/cm²
